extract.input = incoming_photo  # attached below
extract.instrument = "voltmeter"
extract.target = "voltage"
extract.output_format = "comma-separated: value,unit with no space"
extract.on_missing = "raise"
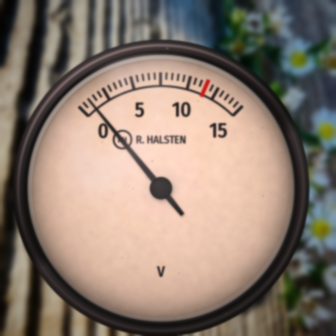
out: 1,V
